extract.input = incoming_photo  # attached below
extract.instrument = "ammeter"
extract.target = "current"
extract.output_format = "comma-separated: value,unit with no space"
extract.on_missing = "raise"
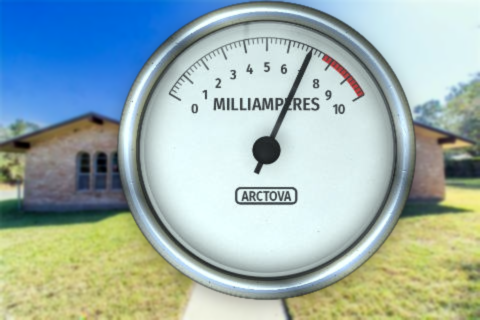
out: 7,mA
